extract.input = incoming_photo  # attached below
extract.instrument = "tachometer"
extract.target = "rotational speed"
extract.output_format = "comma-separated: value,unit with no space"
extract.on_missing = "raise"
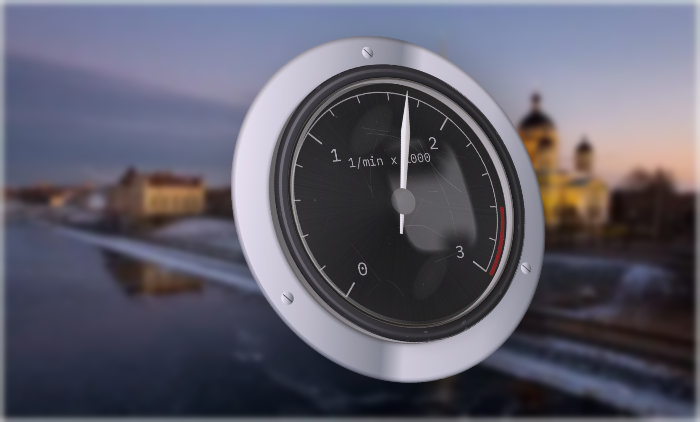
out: 1700,rpm
